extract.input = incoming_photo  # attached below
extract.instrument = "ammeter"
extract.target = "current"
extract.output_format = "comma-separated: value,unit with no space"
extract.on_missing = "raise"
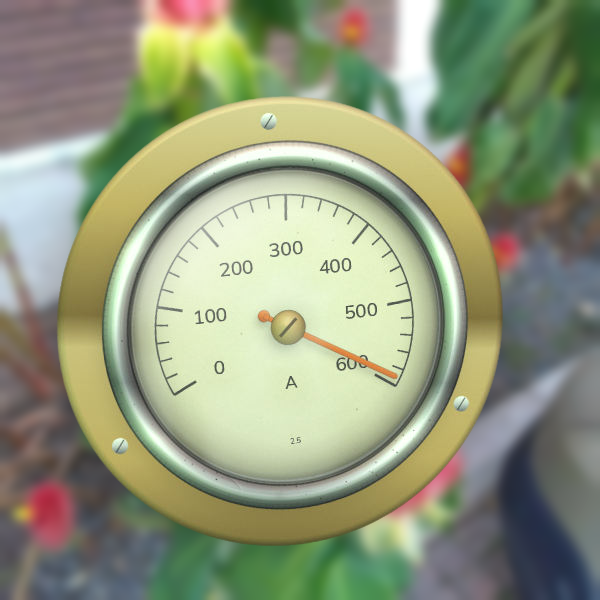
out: 590,A
